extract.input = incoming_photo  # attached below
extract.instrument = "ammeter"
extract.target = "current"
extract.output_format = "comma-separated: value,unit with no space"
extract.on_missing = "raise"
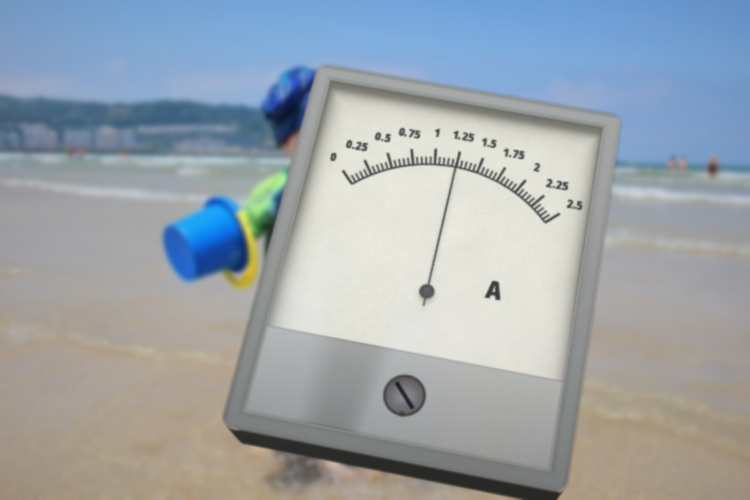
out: 1.25,A
